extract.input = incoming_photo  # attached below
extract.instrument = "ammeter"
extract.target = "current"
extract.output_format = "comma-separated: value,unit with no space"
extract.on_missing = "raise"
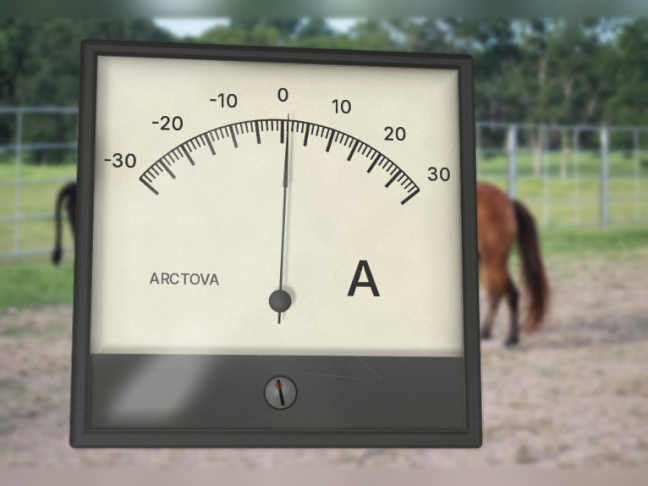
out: 1,A
